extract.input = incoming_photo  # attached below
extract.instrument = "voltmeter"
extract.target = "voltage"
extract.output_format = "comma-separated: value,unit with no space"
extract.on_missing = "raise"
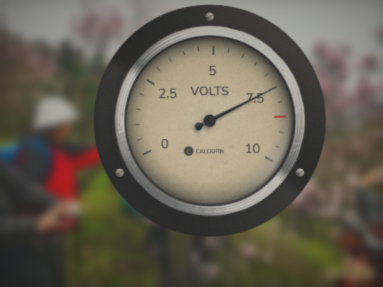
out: 7.5,V
